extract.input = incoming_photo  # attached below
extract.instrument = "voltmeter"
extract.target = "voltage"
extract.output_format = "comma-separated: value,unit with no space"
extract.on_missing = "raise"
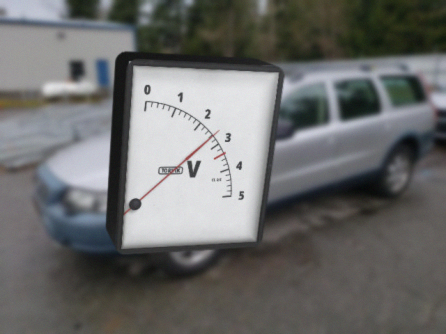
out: 2.6,V
